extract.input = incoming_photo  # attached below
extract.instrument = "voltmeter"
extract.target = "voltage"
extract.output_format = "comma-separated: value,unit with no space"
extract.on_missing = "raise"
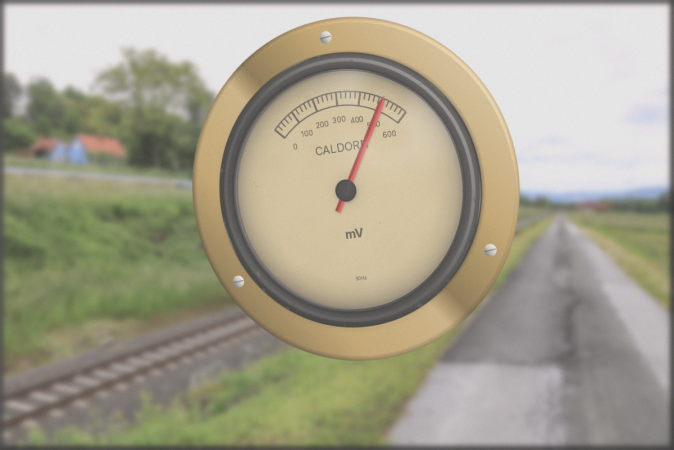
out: 500,mV
